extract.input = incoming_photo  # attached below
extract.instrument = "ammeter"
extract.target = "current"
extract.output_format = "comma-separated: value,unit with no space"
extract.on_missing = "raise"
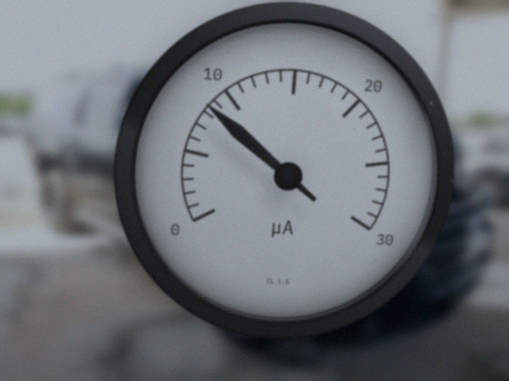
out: 8.5,µA
